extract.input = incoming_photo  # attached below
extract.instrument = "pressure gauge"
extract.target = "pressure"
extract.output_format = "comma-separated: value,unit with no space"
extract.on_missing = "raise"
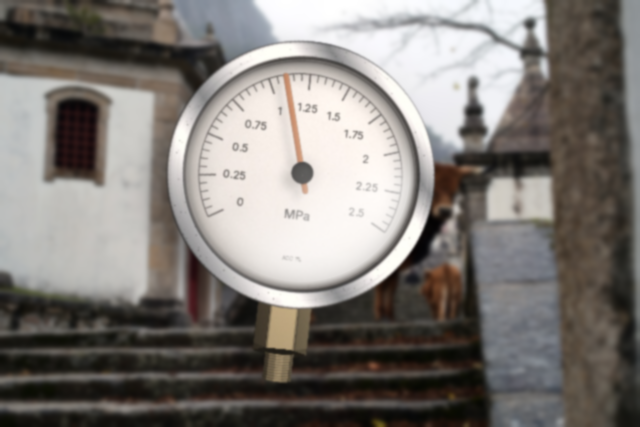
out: 1.1,MPa
